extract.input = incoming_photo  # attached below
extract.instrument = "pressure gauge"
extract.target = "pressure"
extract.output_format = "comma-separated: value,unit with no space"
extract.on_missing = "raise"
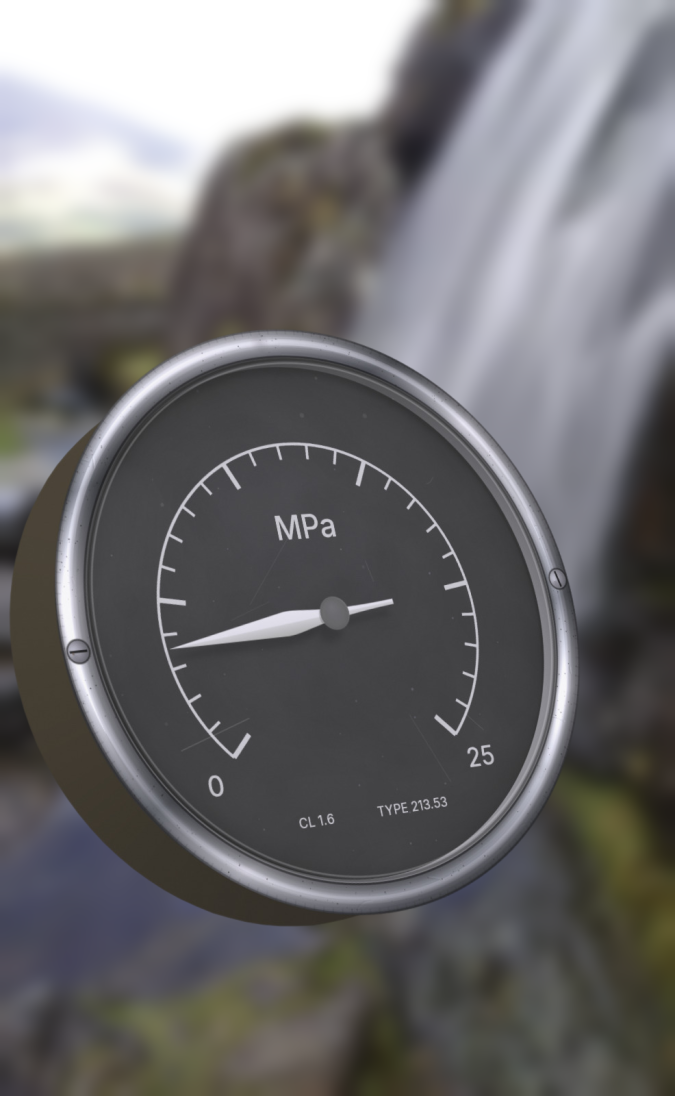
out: 3.5,MPa
